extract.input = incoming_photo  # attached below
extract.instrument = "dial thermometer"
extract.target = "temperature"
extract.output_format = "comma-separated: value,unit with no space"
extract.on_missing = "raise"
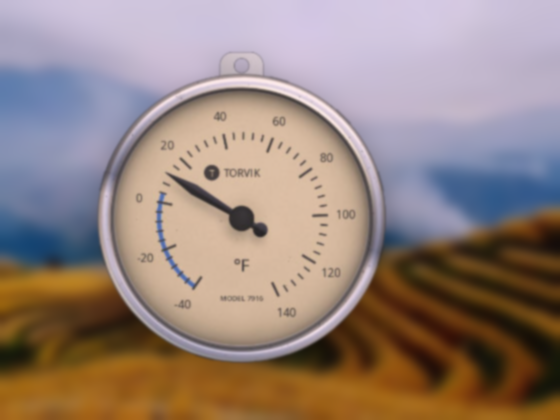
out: 12,°F
